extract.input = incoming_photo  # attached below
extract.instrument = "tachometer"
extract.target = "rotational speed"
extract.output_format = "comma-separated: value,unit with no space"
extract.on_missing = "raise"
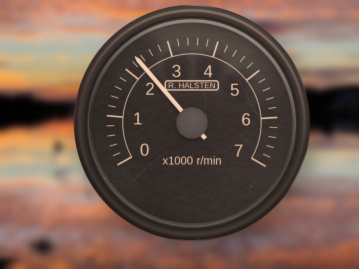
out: 2300,rpm
